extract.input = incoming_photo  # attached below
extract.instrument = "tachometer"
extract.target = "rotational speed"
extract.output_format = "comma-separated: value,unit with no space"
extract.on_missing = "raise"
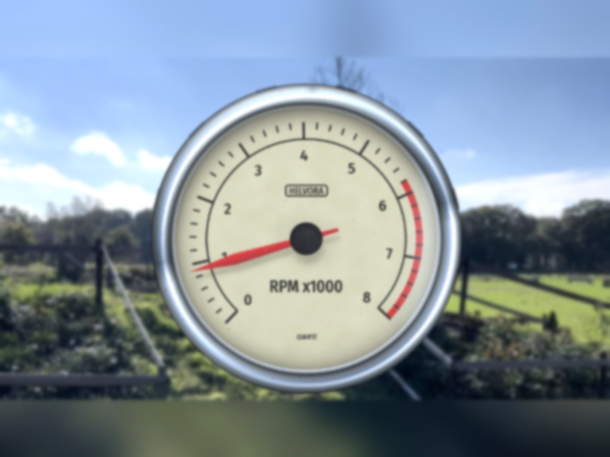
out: 900,rpm
